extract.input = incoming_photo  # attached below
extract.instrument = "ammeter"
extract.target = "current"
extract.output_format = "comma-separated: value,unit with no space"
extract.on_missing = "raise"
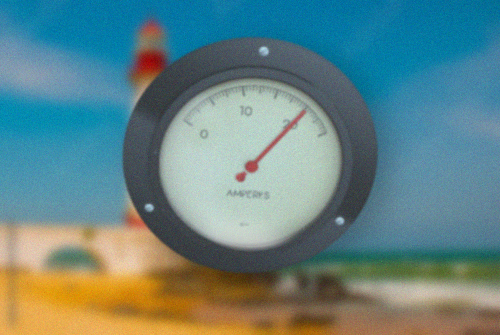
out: 20,A
